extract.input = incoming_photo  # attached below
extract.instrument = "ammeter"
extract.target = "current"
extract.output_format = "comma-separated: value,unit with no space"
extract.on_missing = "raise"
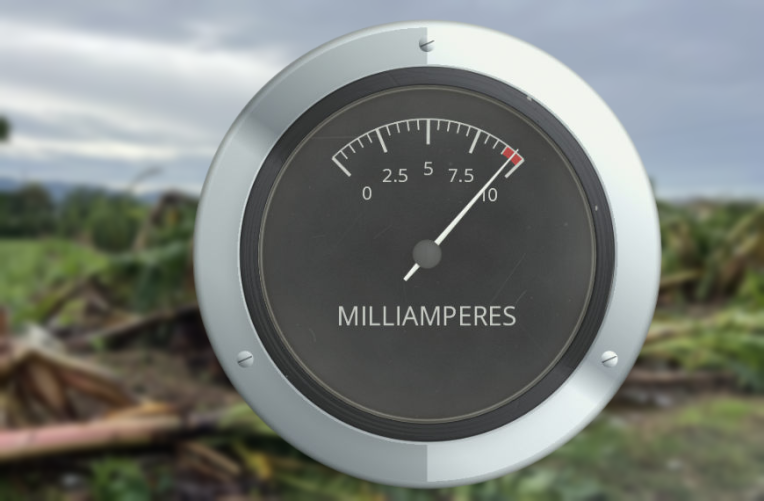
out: 9.5,mA
